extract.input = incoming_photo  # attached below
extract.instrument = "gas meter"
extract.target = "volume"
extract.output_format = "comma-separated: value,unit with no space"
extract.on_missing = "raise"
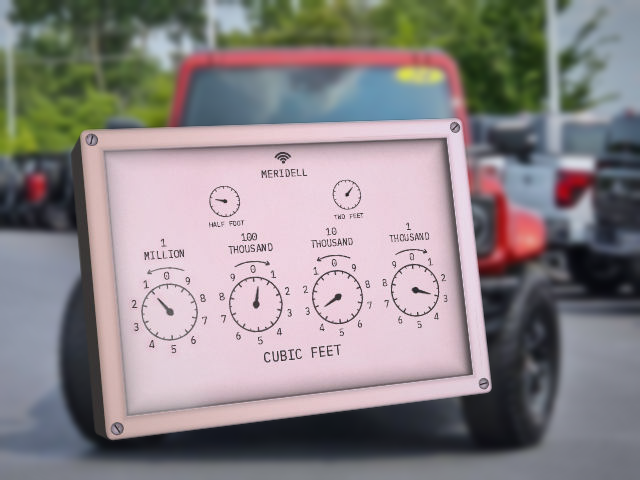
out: 103300,ft³
